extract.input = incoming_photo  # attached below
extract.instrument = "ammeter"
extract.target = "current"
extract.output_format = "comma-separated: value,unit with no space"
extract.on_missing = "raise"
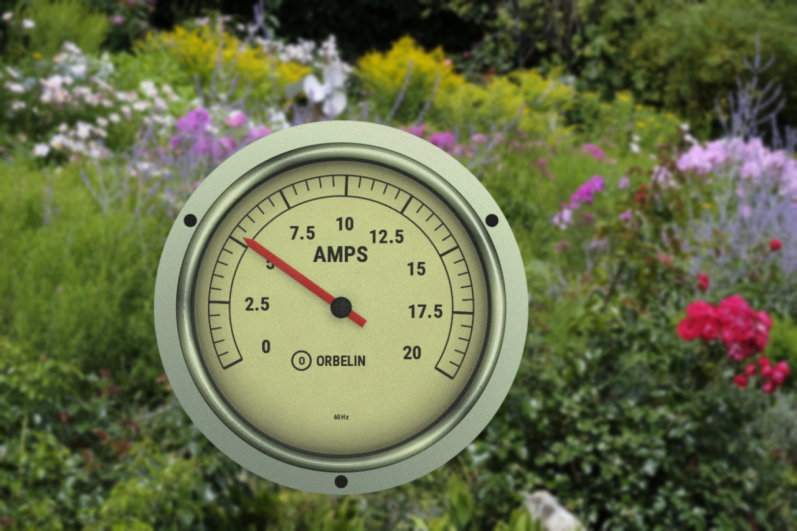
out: 5.25,A
